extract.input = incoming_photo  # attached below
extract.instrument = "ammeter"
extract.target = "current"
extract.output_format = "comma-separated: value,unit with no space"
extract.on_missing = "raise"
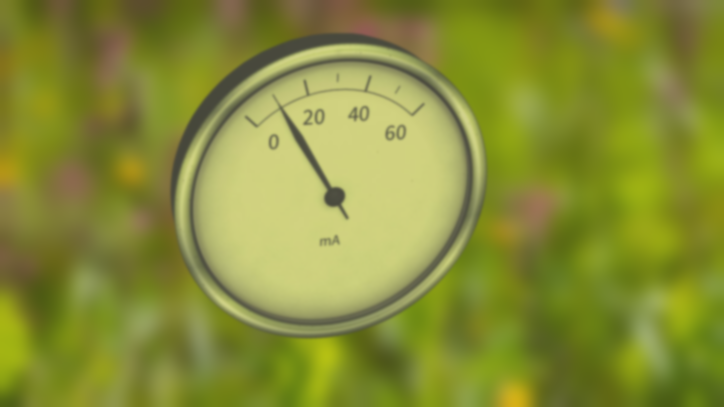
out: 10,mA
